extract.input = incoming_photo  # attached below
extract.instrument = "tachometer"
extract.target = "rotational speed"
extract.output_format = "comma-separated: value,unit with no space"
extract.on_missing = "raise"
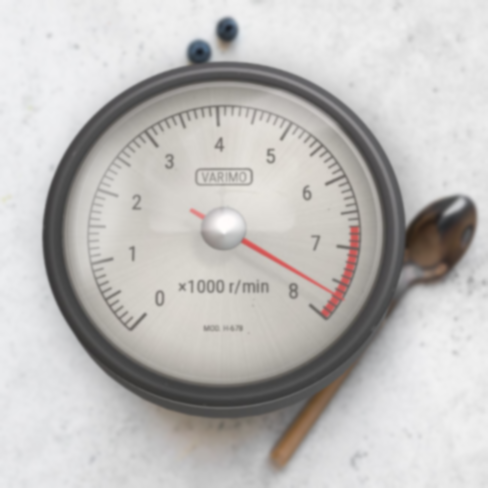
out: 7700,rpm
